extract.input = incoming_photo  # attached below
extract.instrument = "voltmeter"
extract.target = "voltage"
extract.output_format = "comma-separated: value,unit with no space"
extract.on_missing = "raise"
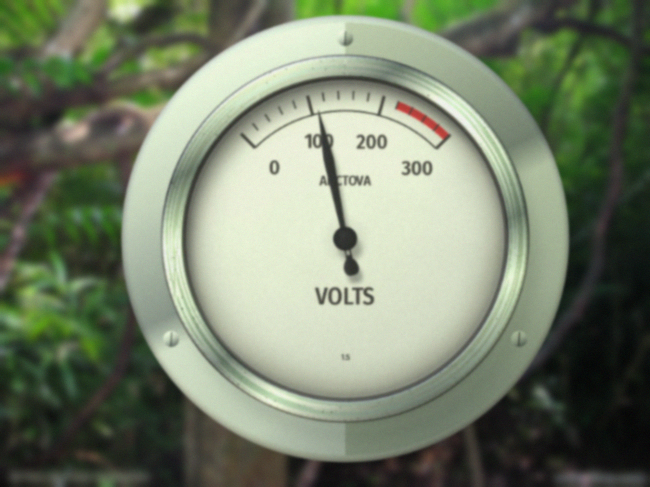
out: 110,V
